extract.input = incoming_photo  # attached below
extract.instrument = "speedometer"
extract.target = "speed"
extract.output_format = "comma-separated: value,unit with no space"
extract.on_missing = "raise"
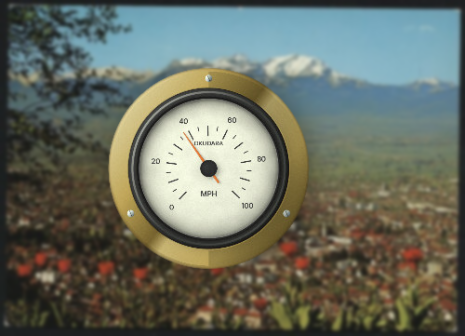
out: 37.5,mph
